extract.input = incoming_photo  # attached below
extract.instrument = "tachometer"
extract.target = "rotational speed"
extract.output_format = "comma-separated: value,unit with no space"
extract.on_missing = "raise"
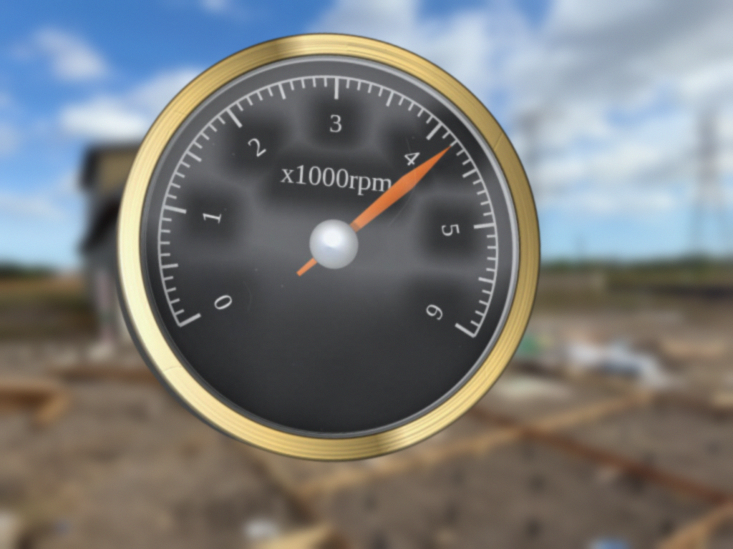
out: 4200,rpm
